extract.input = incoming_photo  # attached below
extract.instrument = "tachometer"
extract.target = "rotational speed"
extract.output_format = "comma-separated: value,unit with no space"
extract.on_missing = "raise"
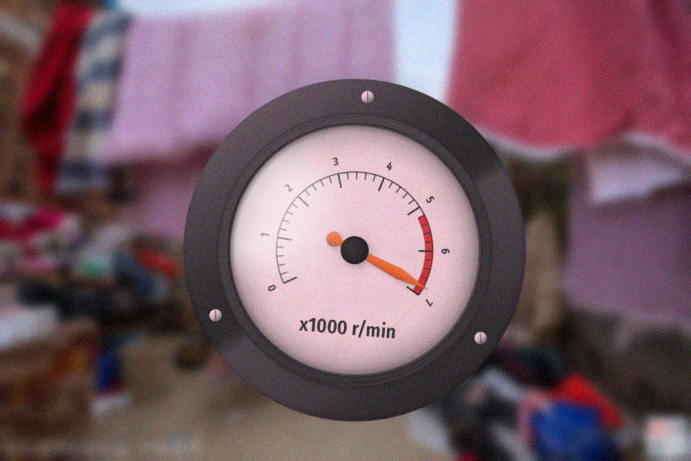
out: 6800,rpm
